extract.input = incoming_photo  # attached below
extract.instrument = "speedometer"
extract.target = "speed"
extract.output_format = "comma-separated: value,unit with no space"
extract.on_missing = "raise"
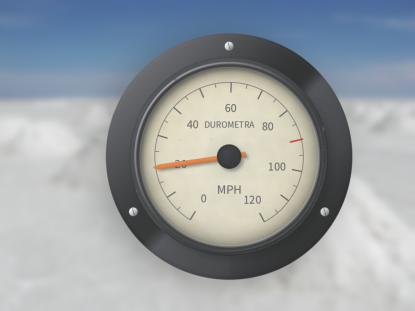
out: 20,mph
